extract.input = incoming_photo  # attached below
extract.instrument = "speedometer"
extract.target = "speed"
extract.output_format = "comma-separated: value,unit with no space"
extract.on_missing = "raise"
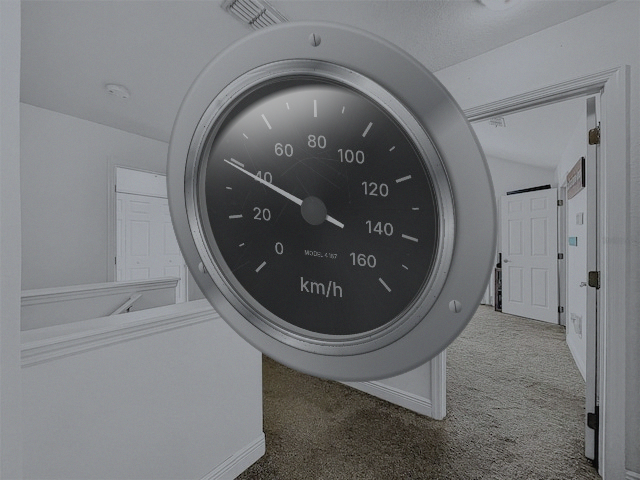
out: 40,km/h
